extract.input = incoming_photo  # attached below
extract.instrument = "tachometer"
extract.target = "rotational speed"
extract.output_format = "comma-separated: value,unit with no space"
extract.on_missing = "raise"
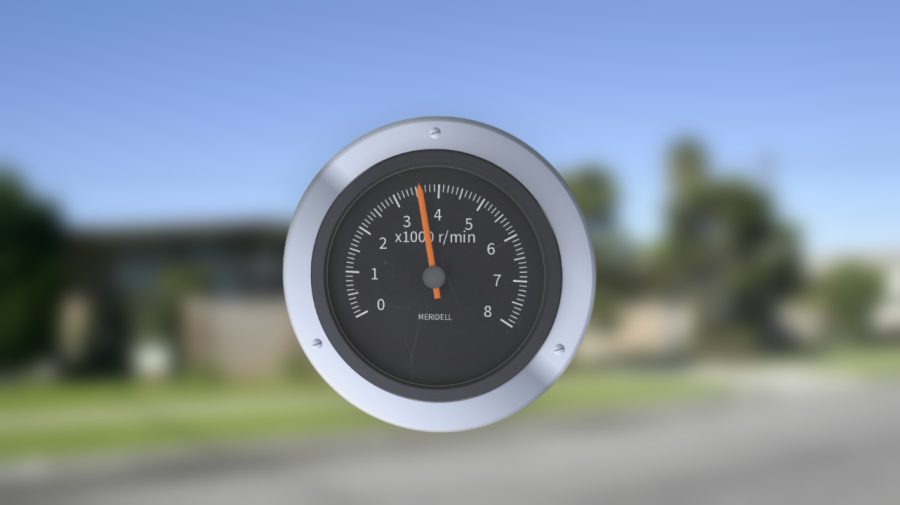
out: 3600,rpm
